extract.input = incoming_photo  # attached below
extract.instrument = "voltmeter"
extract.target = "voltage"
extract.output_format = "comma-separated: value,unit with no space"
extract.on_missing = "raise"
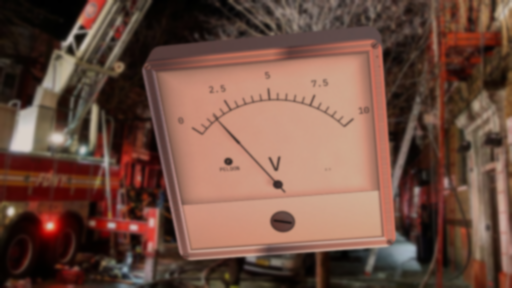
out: 1.5,V
